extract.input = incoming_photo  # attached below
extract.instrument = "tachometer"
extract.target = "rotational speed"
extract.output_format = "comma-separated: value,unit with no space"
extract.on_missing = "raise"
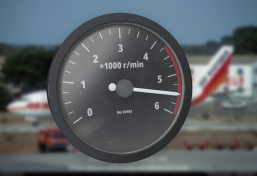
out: 5500,rpm
